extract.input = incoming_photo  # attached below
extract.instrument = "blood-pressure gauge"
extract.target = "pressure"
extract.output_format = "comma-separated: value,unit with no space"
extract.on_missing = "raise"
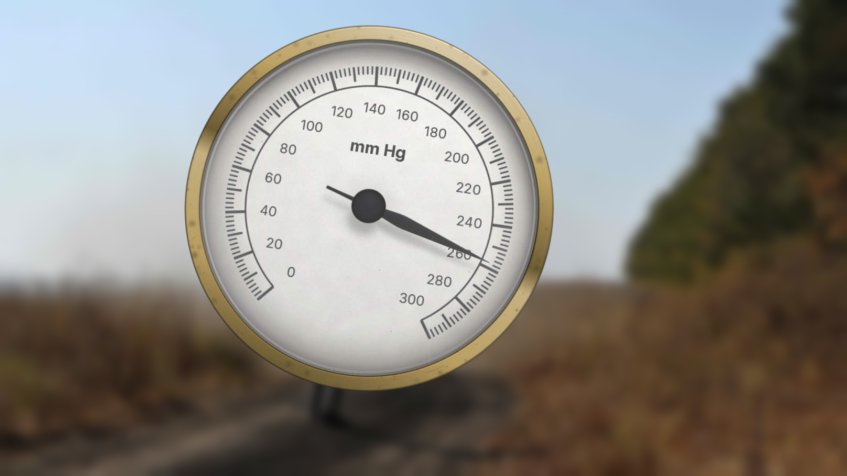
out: 258,mmHg
